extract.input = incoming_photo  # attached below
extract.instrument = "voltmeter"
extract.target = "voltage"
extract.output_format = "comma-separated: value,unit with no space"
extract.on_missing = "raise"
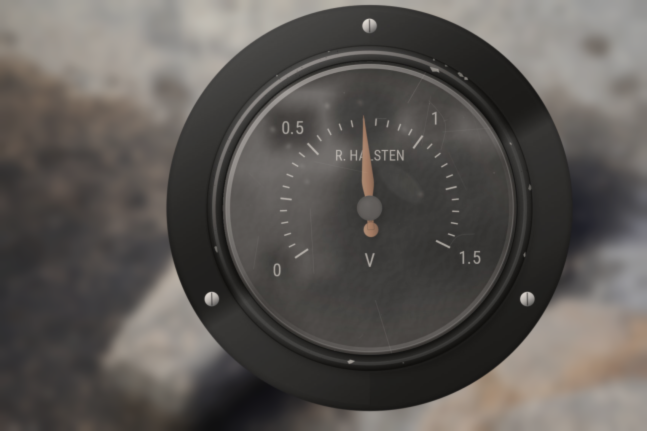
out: 0.75,V
